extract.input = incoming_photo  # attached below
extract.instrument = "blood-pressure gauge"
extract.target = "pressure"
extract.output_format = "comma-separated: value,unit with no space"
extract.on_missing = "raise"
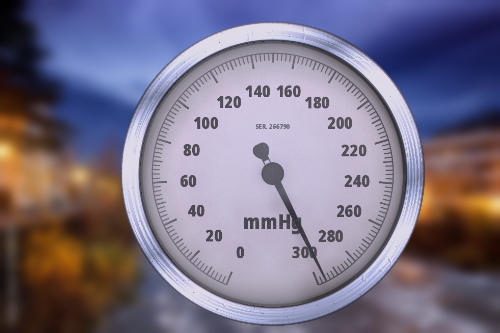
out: 296,mmHg
